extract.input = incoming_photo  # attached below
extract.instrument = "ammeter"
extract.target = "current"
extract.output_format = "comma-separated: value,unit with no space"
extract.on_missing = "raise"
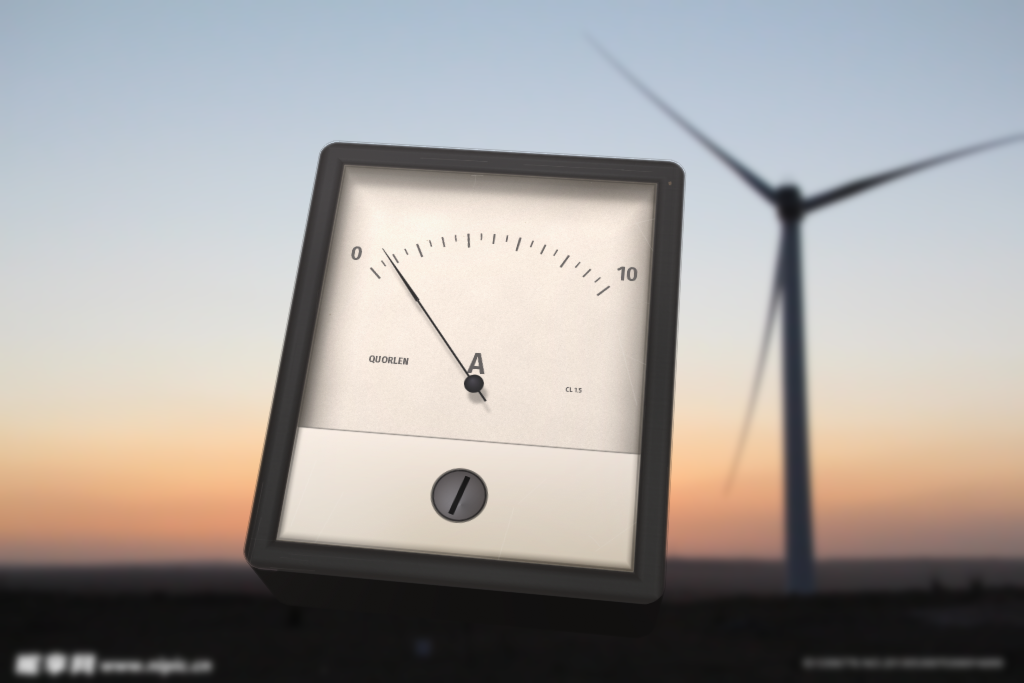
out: 0.75,A
